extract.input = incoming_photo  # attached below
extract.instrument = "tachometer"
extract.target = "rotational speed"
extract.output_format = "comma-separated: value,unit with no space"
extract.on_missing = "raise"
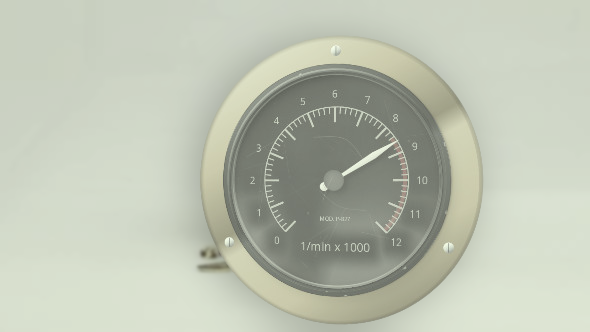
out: 8600,rpm
